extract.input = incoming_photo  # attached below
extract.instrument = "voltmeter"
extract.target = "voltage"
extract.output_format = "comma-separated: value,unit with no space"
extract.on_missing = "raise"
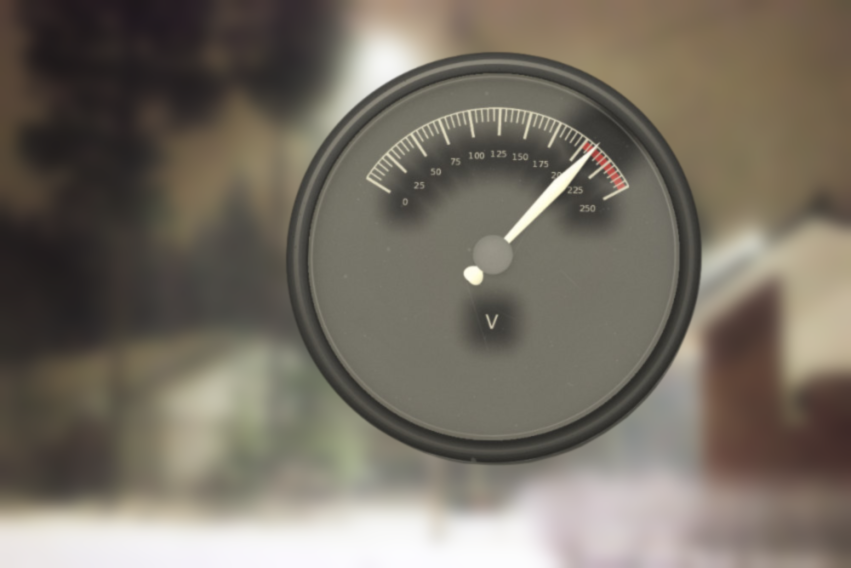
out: 210,V
